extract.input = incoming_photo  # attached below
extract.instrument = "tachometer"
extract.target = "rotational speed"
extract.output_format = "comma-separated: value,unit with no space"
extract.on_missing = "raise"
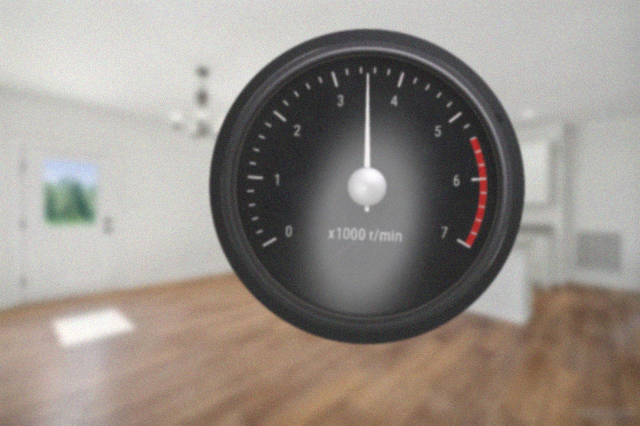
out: 3500,rpm
